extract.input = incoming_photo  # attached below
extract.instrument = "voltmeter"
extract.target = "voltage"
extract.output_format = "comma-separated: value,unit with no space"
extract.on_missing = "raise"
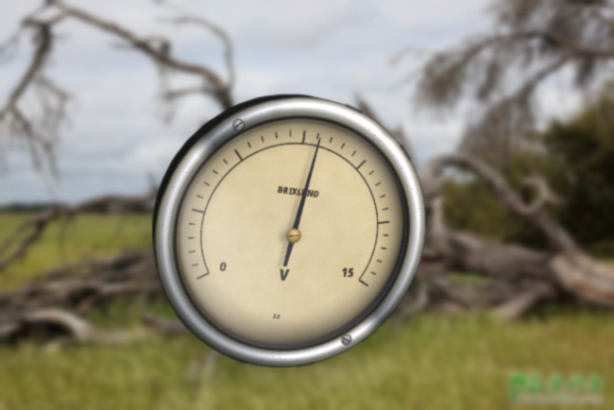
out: 8,V
